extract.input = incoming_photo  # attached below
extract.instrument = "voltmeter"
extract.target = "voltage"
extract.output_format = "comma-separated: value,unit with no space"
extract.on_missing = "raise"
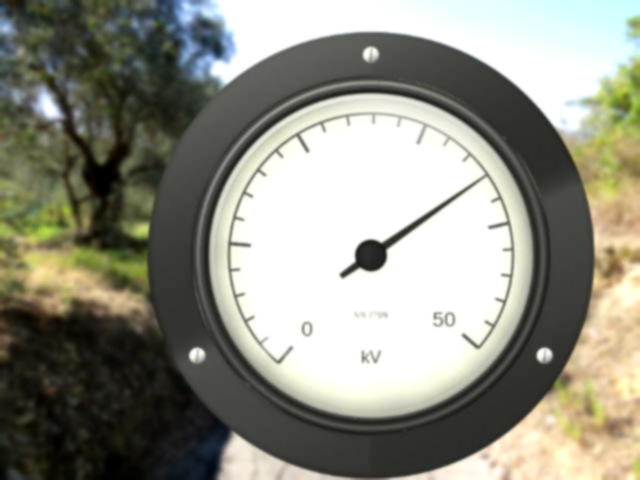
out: 36,kV
